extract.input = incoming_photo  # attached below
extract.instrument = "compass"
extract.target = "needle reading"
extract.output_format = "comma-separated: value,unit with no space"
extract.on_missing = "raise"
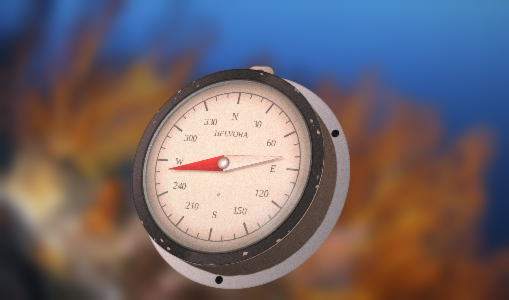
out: 260,°
